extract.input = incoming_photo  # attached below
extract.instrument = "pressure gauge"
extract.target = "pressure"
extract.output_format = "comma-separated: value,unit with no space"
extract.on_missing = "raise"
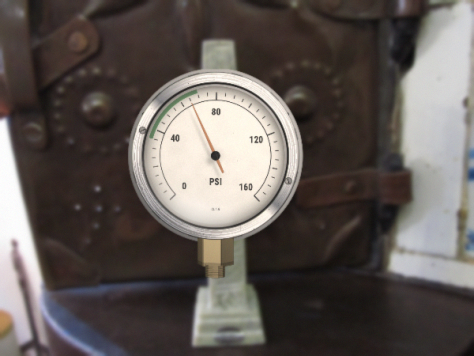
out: 65,psi
